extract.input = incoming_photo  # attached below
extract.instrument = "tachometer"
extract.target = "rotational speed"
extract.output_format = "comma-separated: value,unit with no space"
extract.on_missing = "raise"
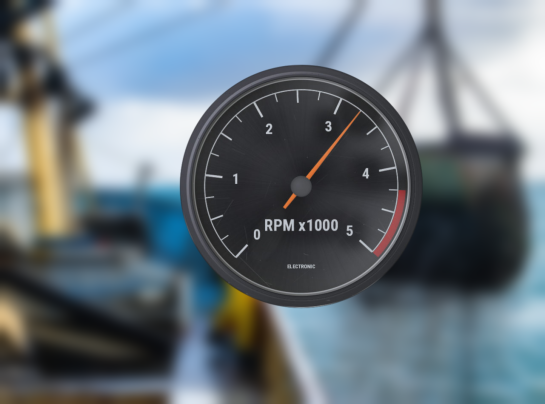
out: 3250,rpm
